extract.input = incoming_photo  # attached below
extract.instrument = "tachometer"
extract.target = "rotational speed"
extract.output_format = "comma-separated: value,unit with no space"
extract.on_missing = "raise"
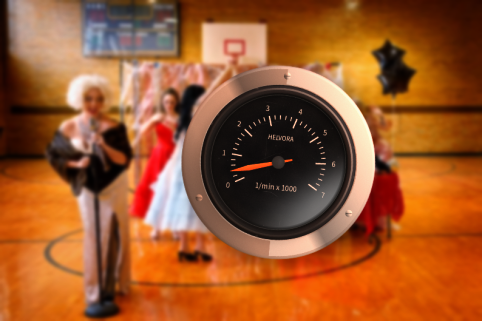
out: 400,rpm
